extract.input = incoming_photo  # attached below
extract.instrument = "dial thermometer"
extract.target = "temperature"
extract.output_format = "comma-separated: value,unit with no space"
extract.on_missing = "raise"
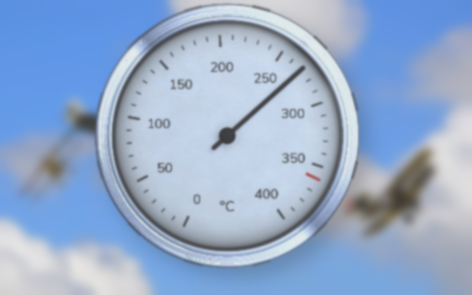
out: 270,°C
